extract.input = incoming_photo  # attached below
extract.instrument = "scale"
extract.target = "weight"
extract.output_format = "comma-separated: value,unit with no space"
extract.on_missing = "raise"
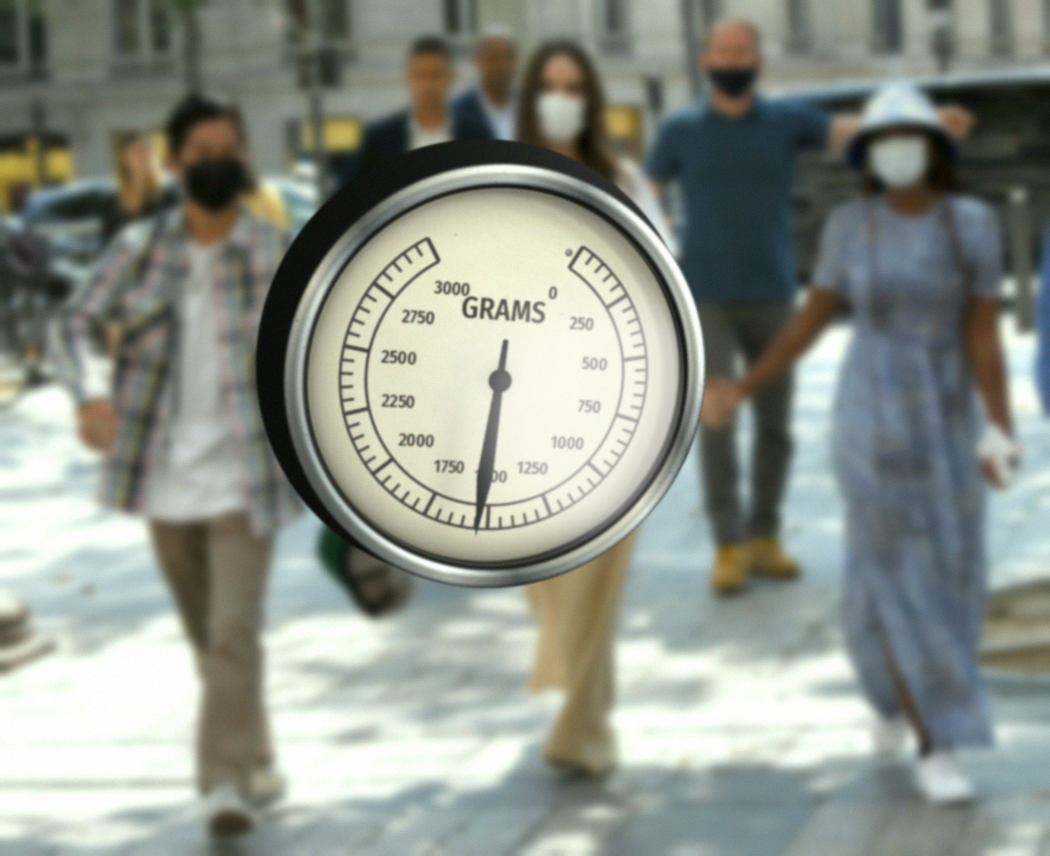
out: 1550,g
